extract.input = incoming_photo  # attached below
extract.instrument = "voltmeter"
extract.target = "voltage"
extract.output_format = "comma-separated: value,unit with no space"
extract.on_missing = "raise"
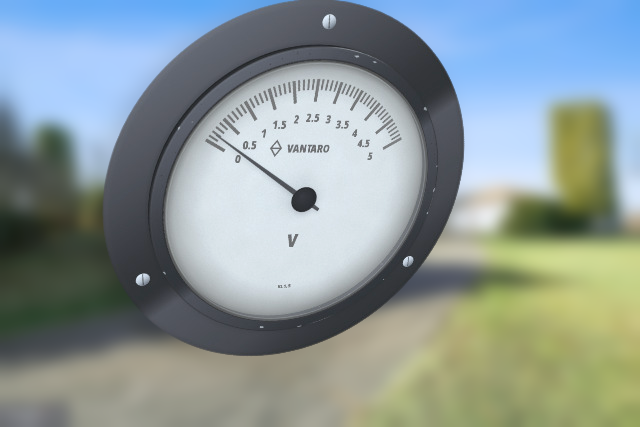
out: 0.2,V
